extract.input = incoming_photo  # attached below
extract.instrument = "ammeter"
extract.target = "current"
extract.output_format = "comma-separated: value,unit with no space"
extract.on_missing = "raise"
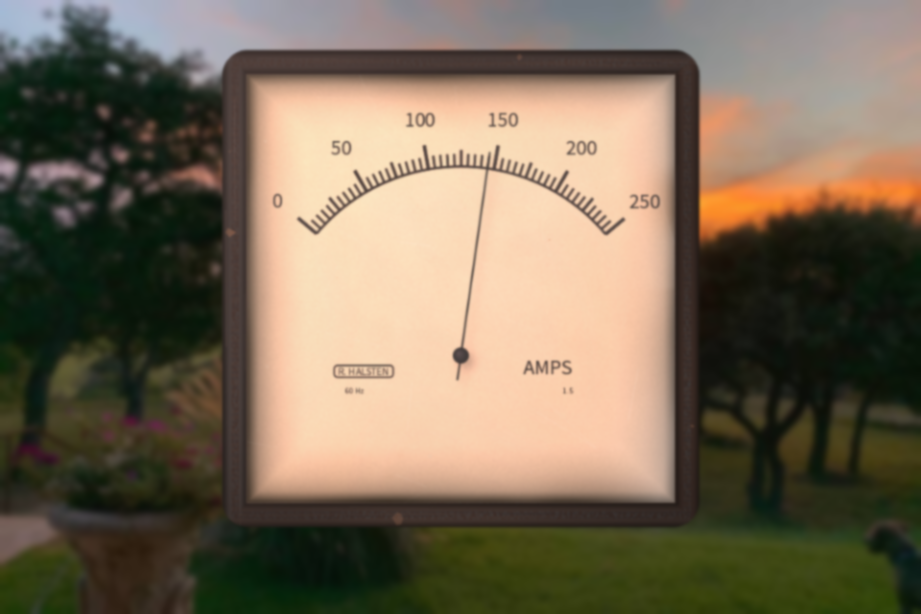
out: 145,A
